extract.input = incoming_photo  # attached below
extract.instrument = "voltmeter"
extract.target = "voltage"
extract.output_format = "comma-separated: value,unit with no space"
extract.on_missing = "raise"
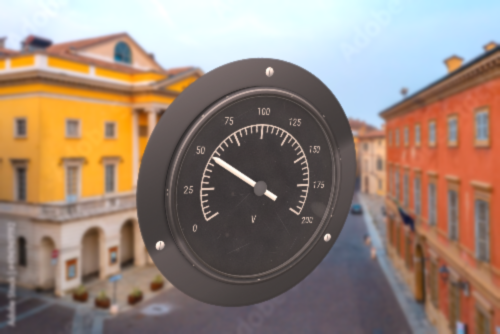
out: 50,V
